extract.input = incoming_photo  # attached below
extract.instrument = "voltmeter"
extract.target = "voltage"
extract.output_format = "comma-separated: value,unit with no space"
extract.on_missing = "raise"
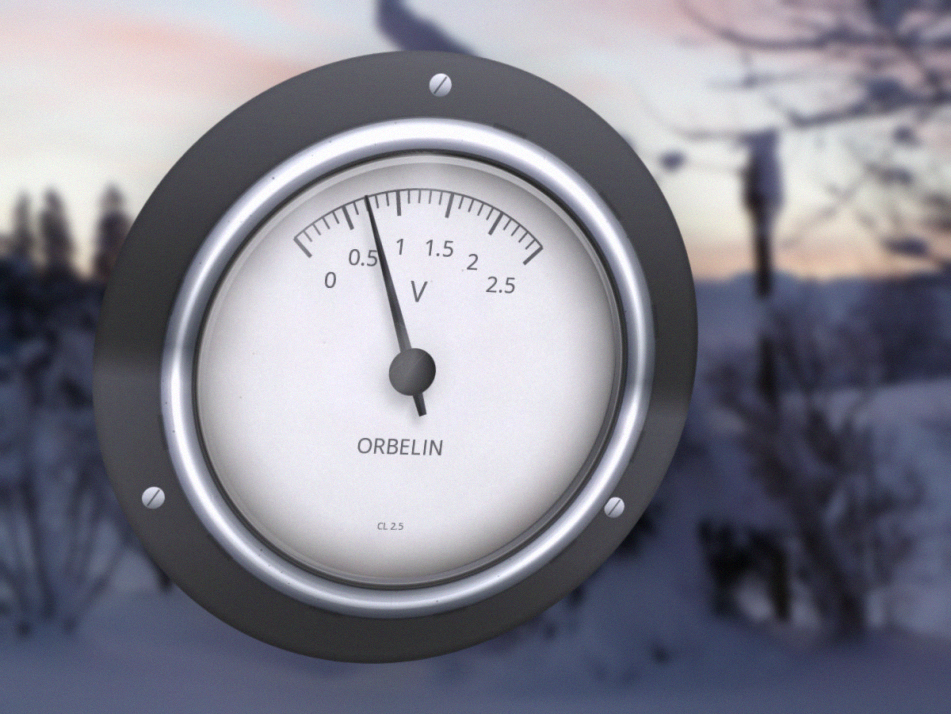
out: 0.7,V
